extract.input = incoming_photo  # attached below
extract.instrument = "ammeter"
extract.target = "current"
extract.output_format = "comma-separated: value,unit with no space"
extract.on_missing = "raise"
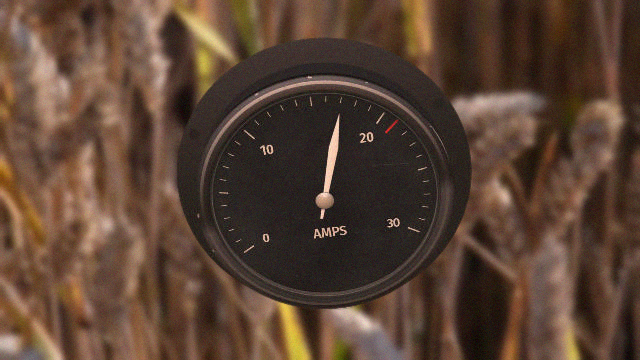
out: 17,A
